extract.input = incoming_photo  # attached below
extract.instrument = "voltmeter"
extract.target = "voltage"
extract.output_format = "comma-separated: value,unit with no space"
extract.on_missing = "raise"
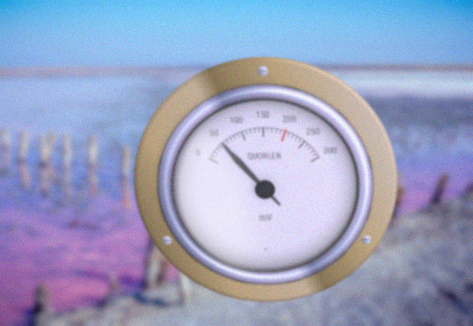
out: 50,mV
